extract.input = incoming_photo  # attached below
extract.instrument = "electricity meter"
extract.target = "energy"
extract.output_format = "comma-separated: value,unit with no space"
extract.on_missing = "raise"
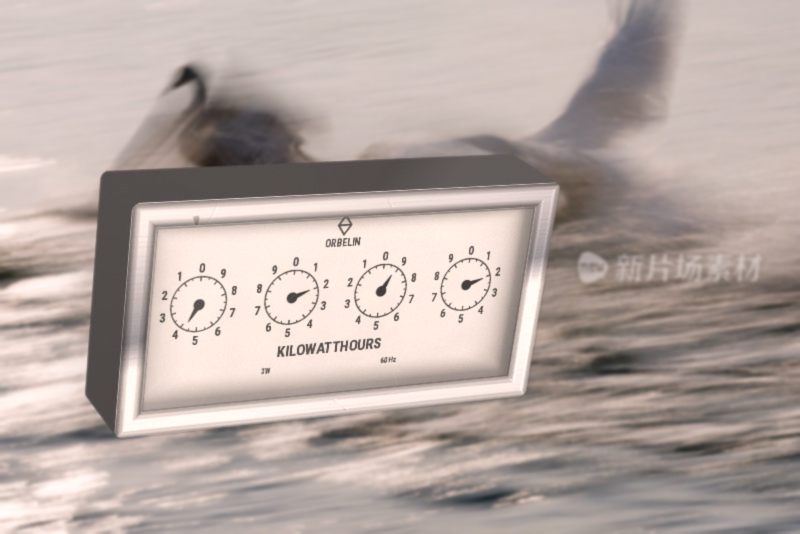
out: 4192,kWh
